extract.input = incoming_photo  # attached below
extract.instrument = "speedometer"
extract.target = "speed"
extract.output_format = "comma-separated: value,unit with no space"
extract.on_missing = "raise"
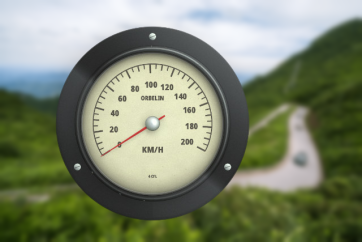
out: 0,km/h
